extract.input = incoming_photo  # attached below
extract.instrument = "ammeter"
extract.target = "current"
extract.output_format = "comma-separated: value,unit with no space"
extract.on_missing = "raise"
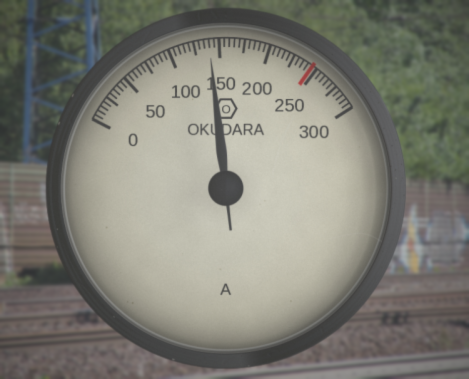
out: 140,A
